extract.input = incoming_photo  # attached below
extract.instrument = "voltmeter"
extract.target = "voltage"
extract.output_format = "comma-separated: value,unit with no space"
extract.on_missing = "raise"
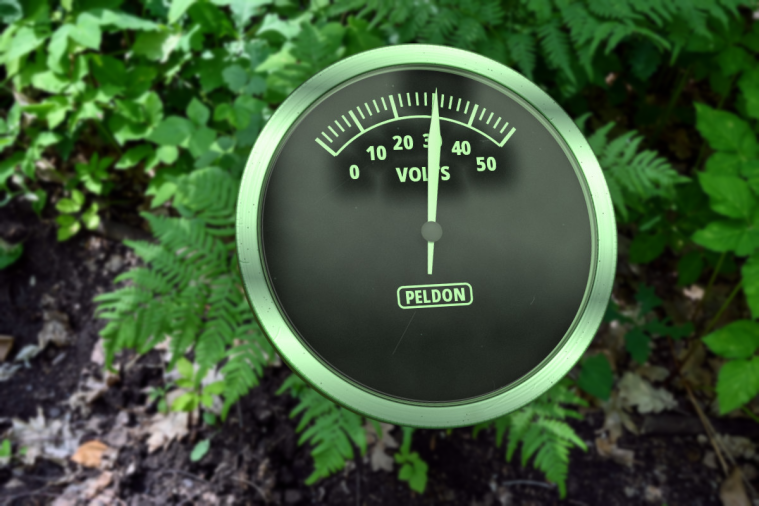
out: 30,V
